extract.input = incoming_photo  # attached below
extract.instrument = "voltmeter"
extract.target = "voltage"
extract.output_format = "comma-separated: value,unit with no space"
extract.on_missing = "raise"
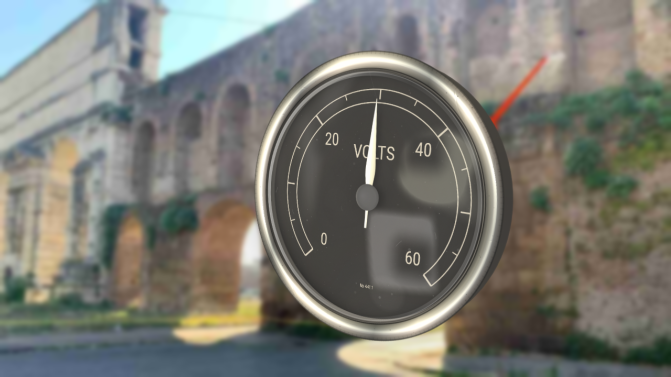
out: 30,V
